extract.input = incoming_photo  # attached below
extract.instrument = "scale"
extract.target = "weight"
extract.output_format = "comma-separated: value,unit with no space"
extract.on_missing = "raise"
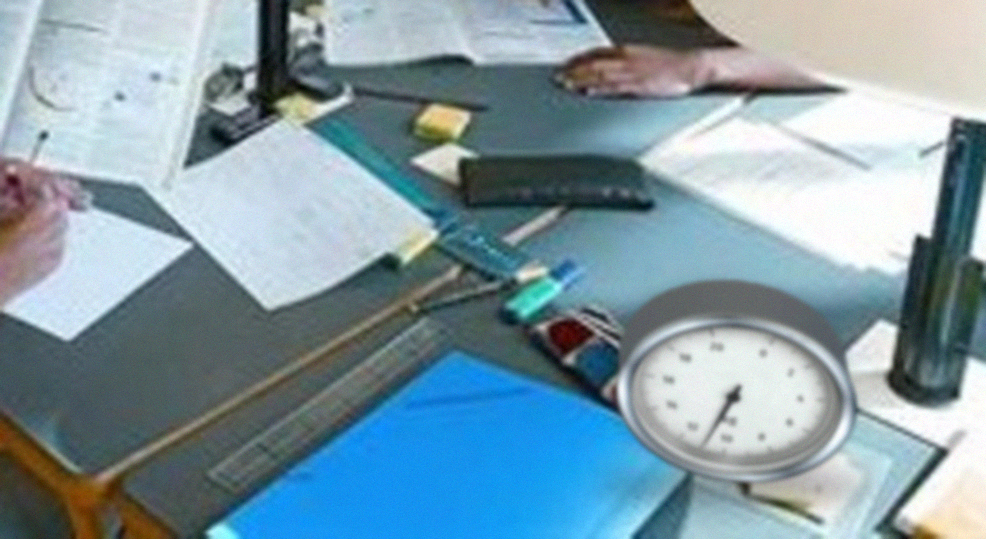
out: 11,kg
